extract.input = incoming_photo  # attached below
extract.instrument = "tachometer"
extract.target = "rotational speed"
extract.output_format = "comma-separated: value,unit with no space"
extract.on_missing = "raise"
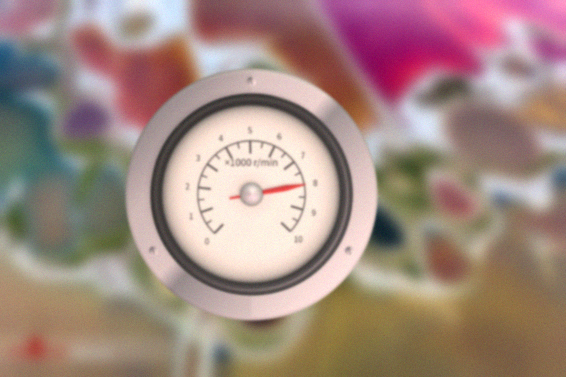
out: 8000,rpm
